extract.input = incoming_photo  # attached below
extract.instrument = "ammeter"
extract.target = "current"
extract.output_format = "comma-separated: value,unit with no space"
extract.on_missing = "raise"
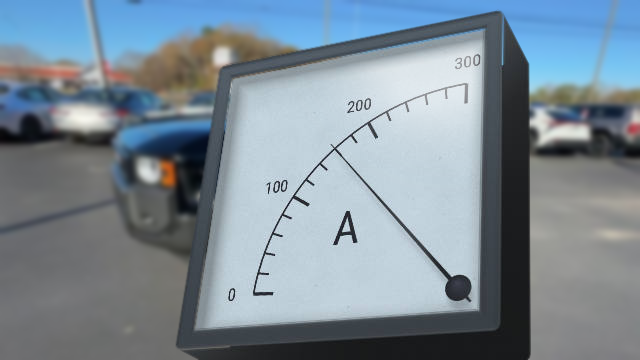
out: 160,A
